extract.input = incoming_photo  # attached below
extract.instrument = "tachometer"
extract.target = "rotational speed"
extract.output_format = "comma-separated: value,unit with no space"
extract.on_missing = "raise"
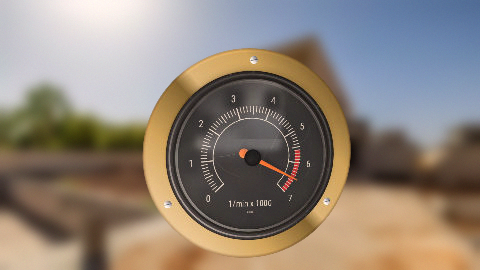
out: 6500,rpm
